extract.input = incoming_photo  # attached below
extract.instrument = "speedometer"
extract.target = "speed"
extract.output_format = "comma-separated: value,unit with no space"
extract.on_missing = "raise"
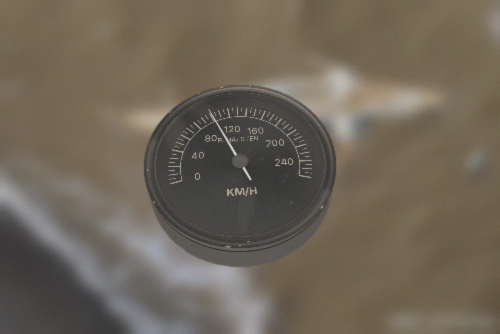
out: 100,km/h
